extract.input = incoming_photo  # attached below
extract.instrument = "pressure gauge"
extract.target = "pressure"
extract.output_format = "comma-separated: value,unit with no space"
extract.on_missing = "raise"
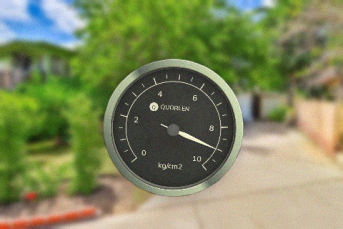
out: 9,kg/cm²
